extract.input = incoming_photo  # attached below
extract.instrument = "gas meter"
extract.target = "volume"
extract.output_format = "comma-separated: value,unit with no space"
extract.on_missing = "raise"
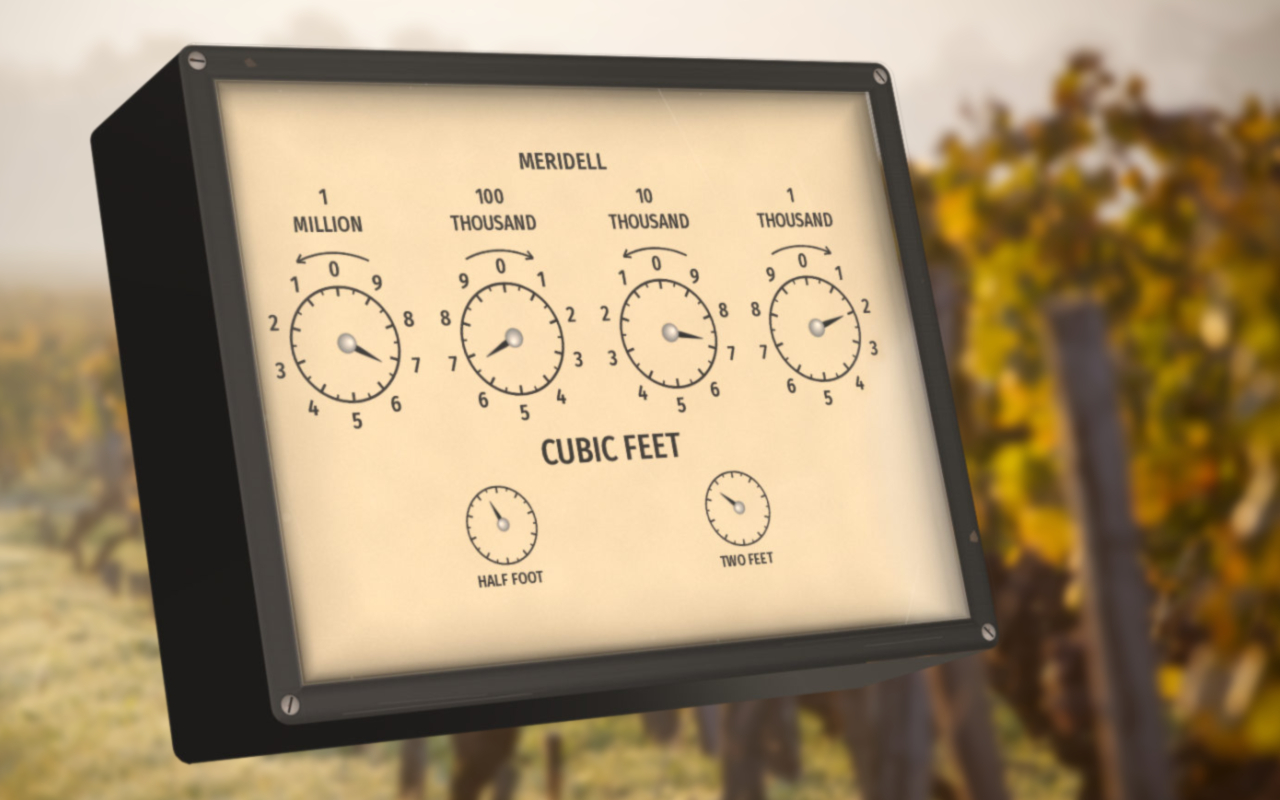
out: 667200,ft³
